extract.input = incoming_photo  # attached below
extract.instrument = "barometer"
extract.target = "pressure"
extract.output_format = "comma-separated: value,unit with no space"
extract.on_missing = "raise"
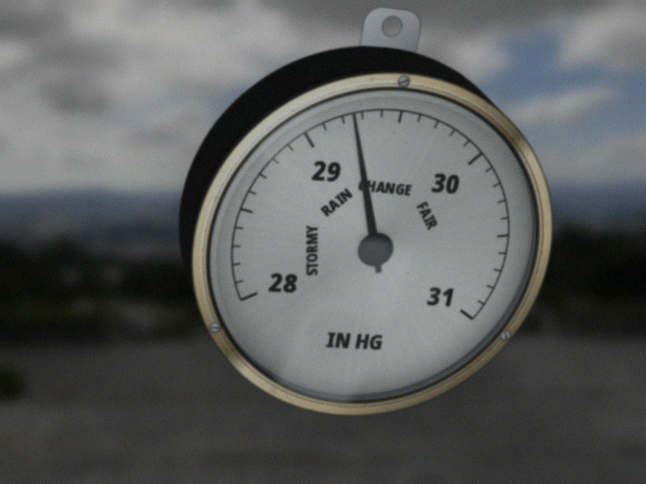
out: 29.25,inHg
